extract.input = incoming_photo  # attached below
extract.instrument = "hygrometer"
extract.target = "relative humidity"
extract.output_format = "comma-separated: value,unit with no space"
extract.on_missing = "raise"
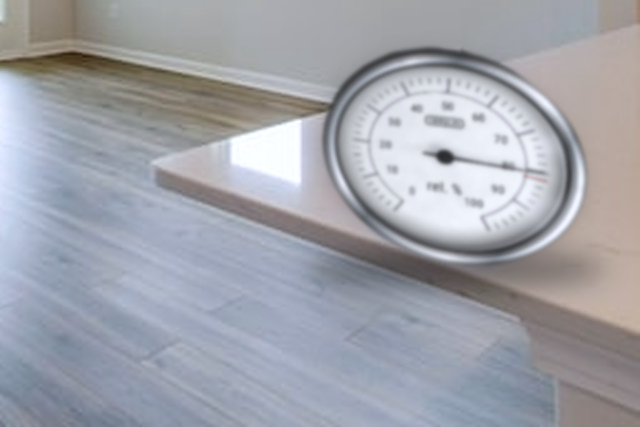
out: 80,%
